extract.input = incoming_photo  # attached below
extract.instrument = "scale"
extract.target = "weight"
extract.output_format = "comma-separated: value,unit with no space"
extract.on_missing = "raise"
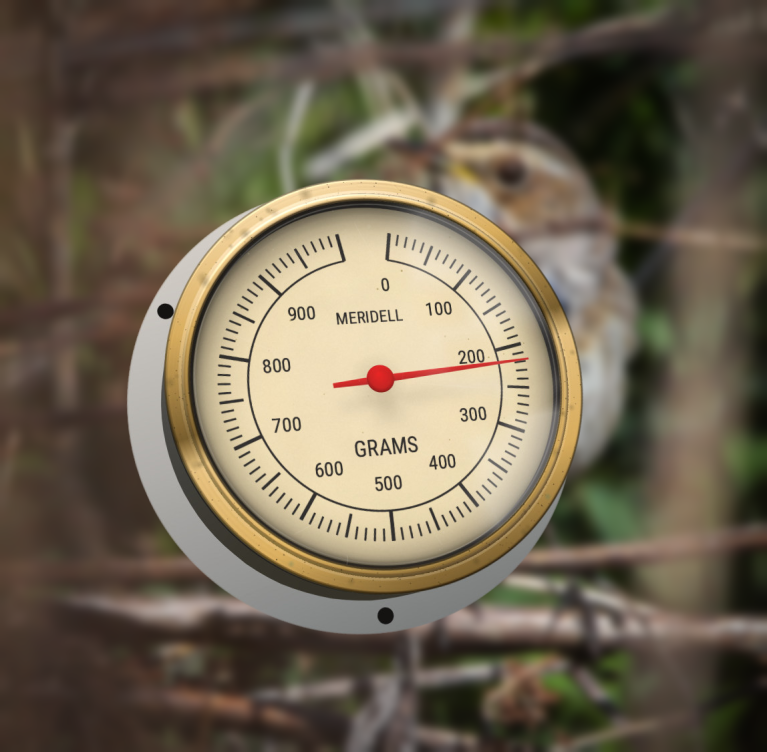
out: 220,g
